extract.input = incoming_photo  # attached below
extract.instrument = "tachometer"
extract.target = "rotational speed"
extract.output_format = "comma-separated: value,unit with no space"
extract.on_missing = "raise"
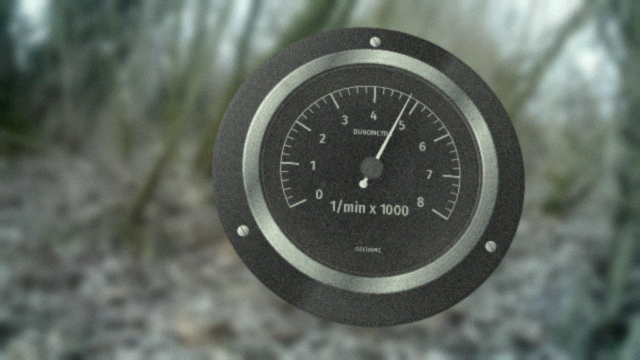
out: 4800,rpm
